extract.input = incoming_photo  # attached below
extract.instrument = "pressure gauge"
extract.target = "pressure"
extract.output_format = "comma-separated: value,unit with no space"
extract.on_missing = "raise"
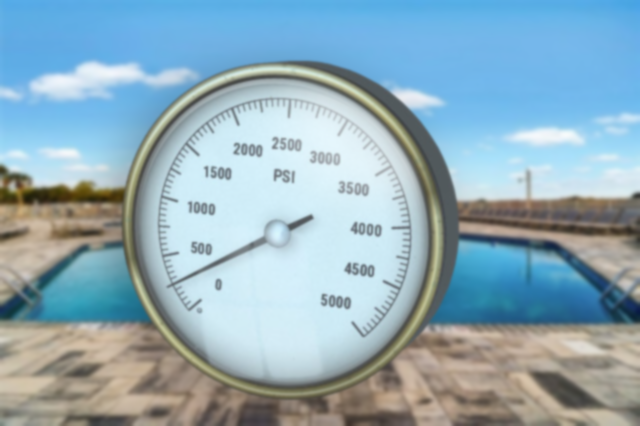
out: 250,psi
